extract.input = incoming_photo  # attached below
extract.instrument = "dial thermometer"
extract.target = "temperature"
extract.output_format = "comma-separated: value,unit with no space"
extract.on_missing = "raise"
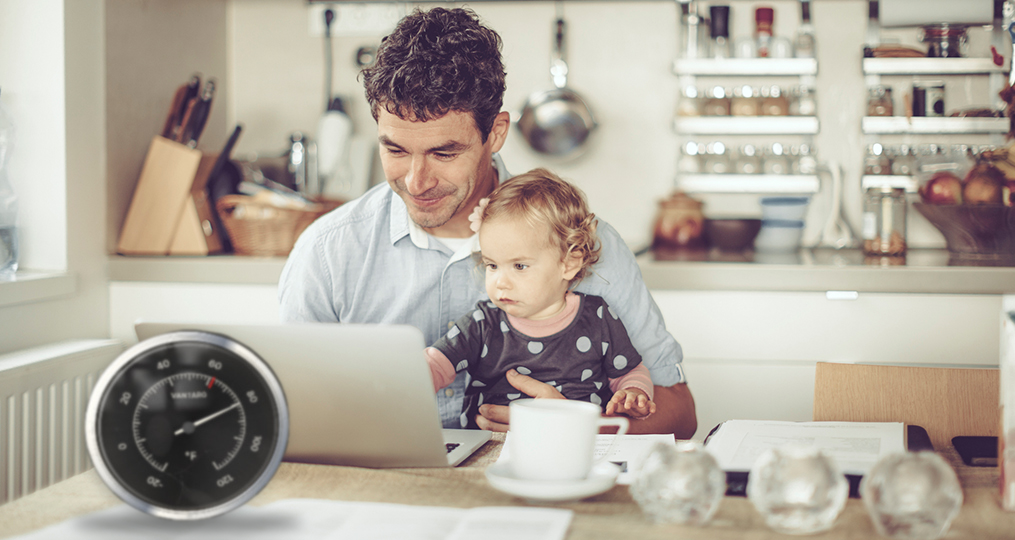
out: 80,°F
